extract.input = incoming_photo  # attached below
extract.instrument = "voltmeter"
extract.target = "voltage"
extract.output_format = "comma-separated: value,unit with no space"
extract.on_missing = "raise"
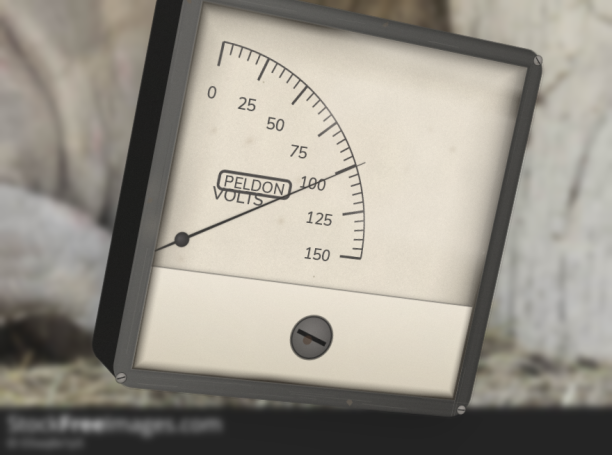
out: 100,V
